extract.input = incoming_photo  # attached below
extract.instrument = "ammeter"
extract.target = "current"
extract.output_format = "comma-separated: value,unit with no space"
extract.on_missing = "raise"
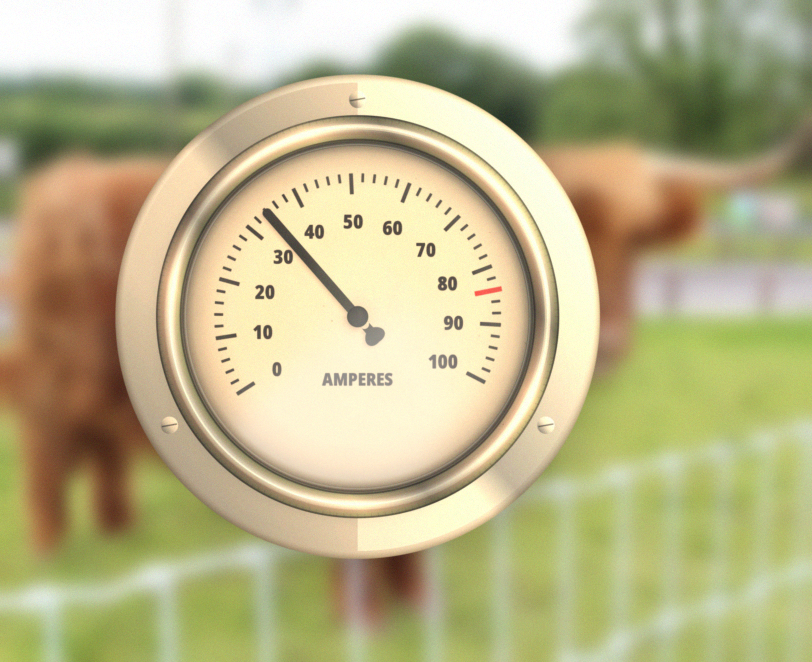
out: 34,A
